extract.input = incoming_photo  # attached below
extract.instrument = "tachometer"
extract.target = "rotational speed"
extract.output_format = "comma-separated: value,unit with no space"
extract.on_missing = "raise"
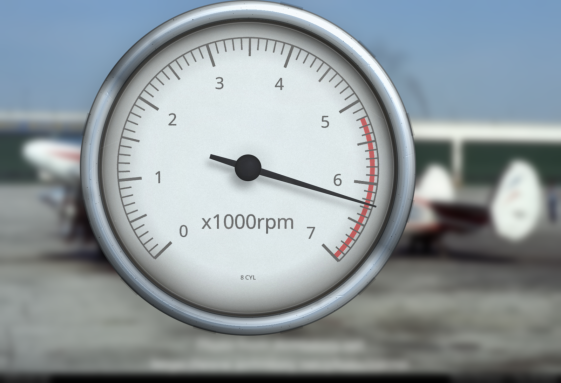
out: 6250,rpm
